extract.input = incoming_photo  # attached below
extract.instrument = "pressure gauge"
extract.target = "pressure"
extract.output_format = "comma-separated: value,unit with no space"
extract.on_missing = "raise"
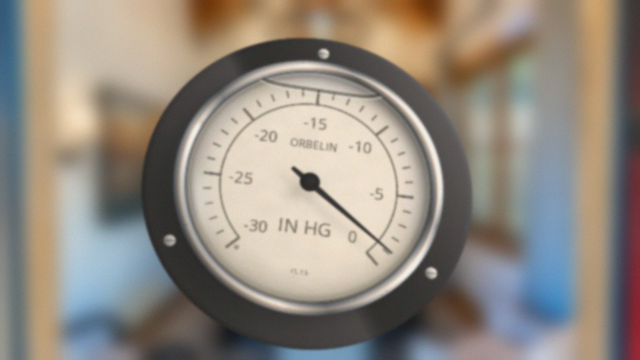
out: -1,inHg
